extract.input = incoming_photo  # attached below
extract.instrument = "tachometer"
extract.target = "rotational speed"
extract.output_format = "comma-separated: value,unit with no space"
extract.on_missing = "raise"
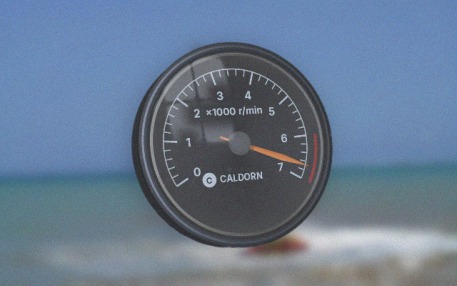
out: 6700,rpm
